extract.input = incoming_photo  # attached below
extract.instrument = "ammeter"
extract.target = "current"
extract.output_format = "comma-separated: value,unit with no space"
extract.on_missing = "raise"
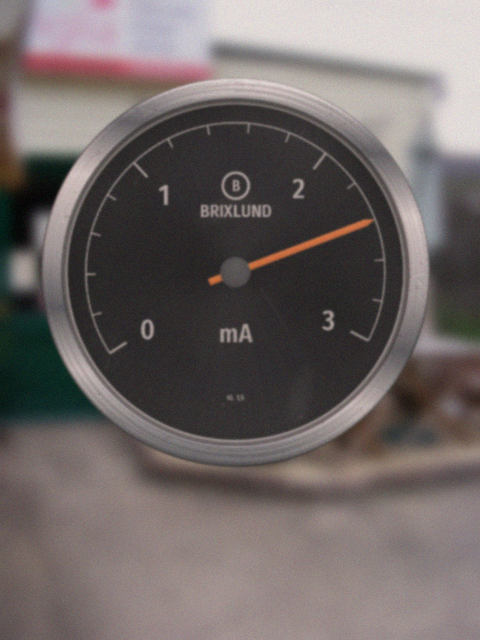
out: 2.4,mA
